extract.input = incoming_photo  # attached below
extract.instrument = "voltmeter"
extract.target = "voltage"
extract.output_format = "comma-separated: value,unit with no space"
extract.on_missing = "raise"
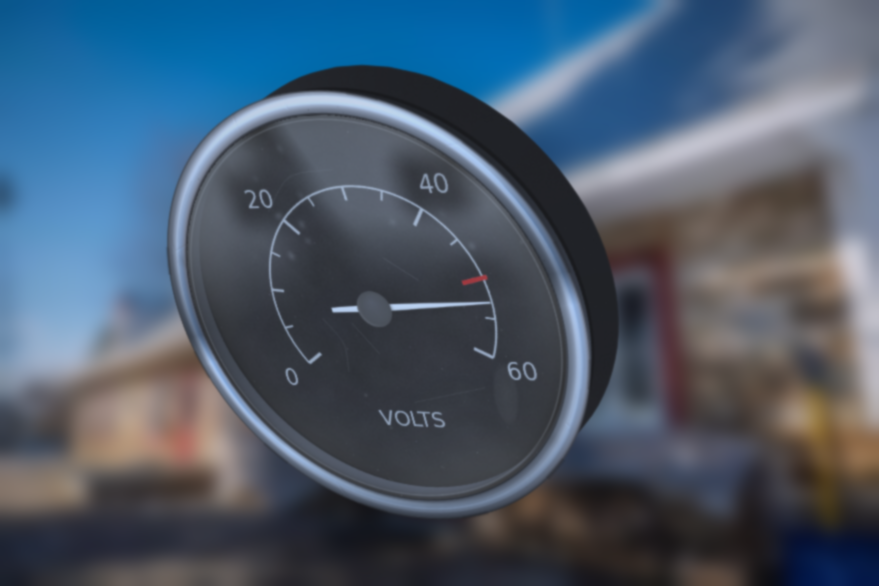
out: 52.5,V
